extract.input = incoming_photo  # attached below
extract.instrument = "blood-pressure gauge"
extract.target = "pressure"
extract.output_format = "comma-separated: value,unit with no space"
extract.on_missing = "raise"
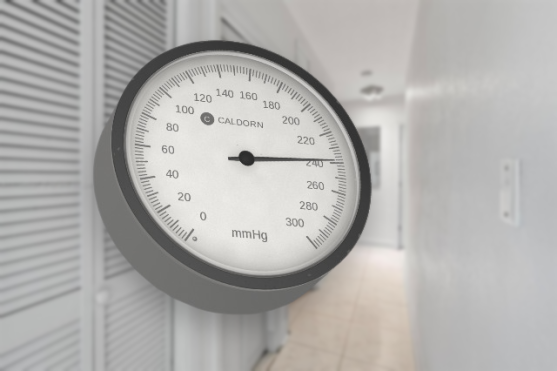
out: 240,mmHg
